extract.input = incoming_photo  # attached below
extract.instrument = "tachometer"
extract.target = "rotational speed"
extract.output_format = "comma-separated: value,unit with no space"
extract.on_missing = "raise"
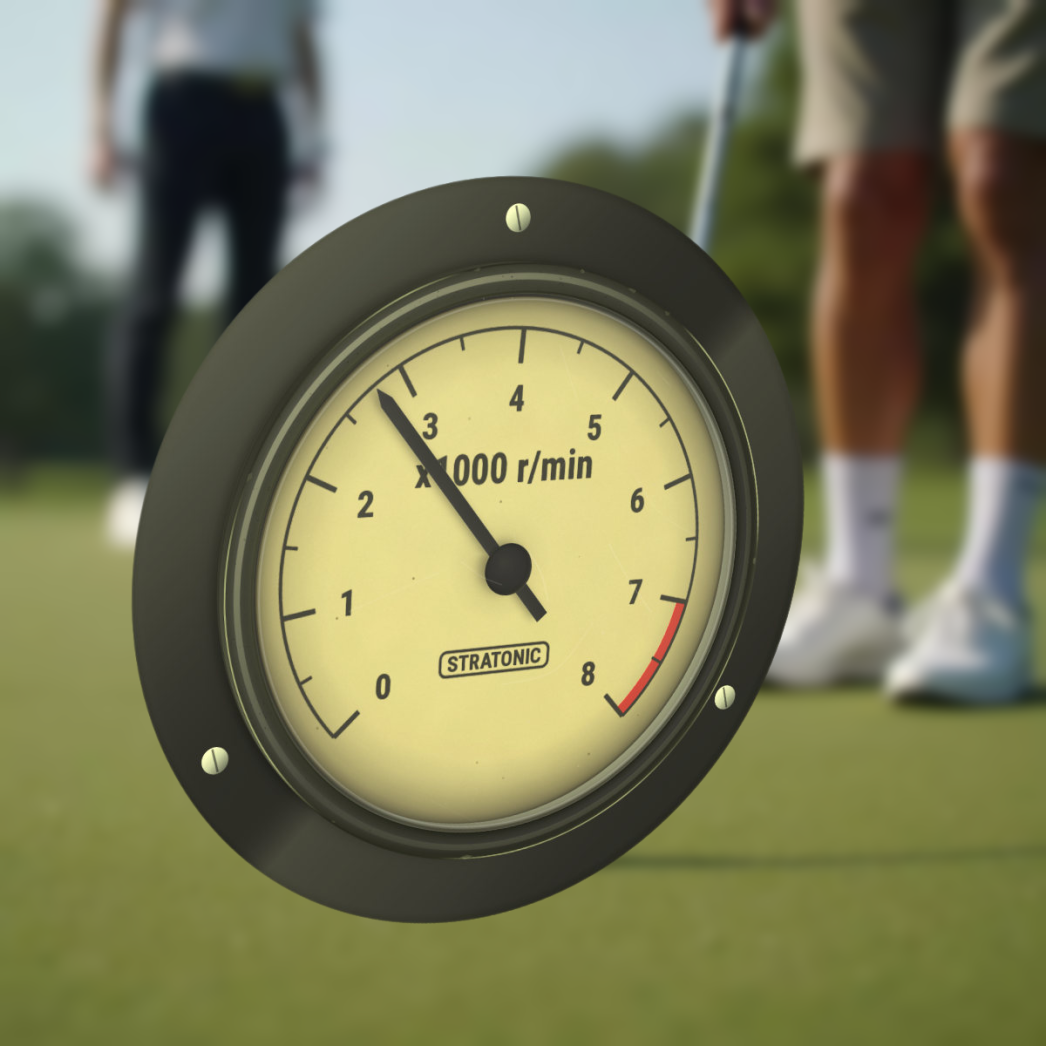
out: 2750,rpm
